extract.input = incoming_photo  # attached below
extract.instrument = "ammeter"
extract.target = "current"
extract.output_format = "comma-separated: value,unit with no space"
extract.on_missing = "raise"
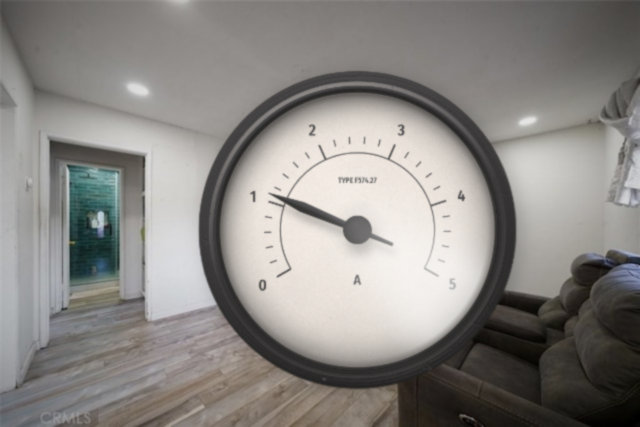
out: 1.1,A
